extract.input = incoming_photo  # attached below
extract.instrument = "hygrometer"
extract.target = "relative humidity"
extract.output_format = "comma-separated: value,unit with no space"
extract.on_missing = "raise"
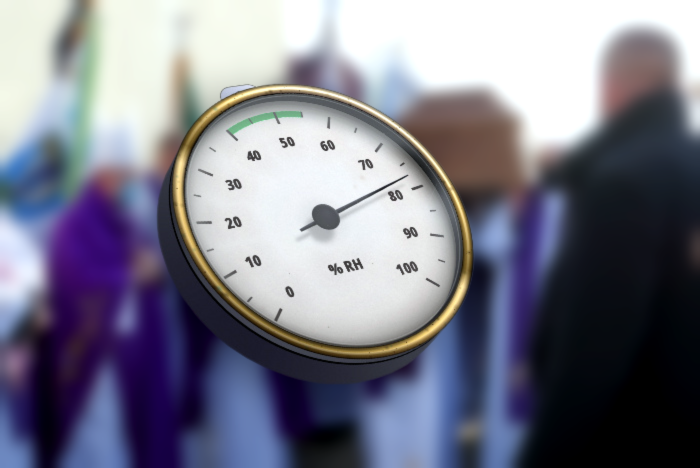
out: 77.5,%
